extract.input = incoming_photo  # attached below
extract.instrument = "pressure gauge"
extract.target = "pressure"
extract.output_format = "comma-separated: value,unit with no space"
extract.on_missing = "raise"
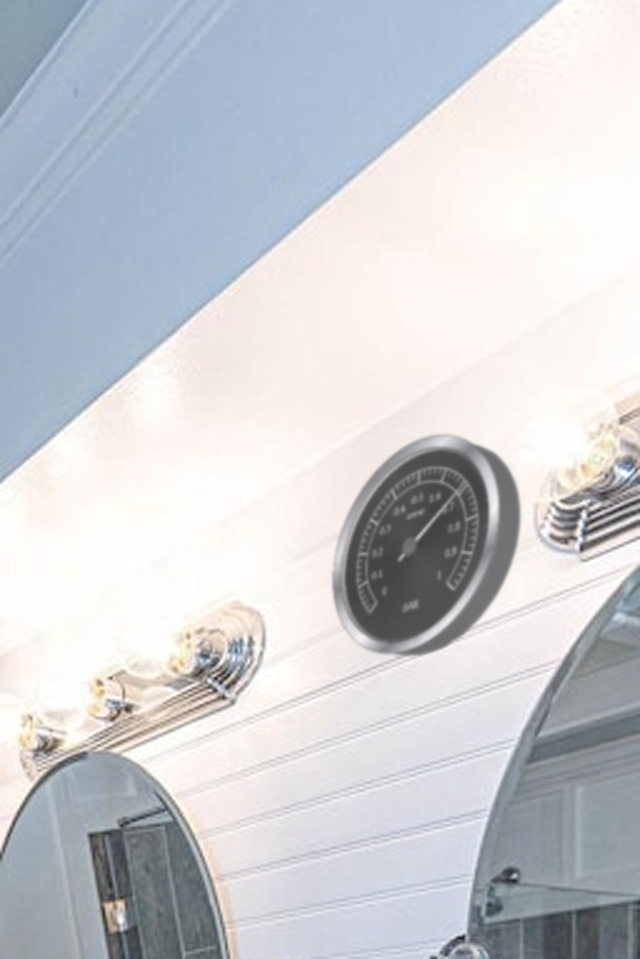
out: 0.7,bar
